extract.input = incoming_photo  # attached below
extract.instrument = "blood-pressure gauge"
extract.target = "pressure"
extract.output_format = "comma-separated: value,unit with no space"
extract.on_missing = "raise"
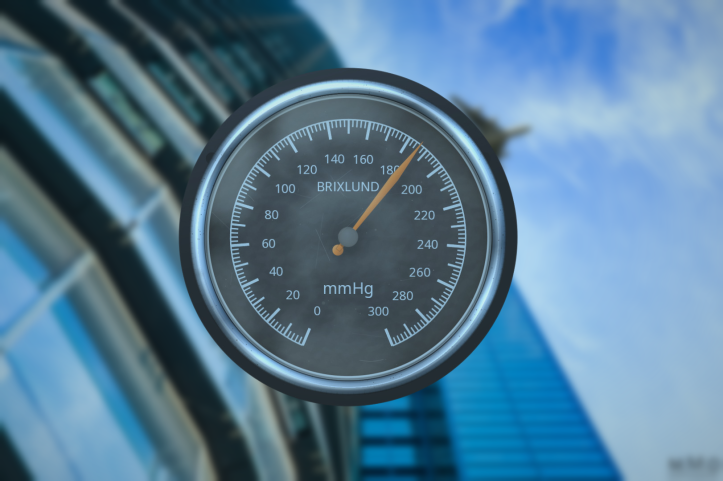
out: 186,mmHg
